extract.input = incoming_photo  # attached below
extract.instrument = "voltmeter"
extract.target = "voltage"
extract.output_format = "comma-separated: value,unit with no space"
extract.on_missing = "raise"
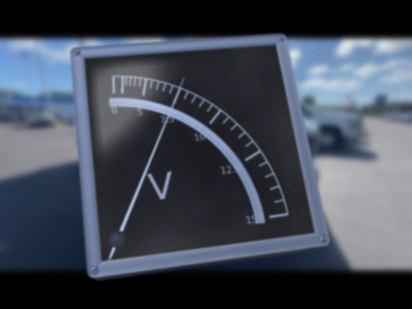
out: 7.5,V
